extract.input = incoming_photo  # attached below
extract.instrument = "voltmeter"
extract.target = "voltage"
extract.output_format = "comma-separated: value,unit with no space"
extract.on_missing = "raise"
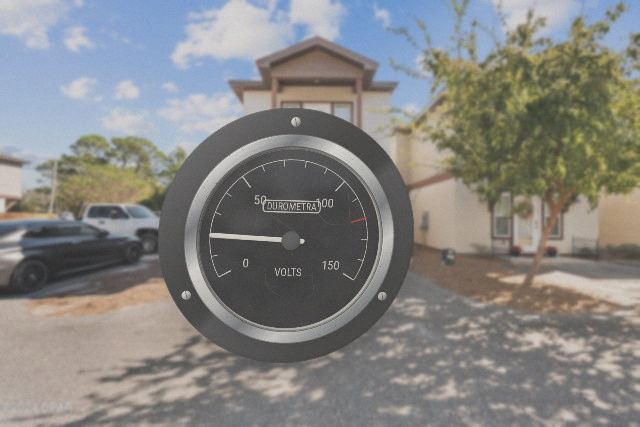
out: 20,V
